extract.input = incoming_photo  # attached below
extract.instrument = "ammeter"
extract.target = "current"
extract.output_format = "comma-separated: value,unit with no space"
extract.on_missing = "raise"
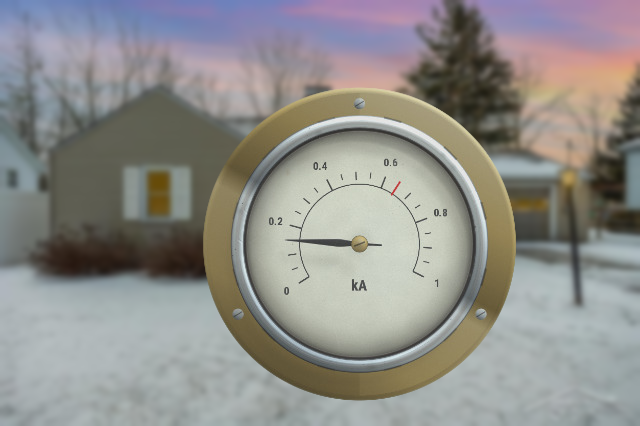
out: 0.15,kA
